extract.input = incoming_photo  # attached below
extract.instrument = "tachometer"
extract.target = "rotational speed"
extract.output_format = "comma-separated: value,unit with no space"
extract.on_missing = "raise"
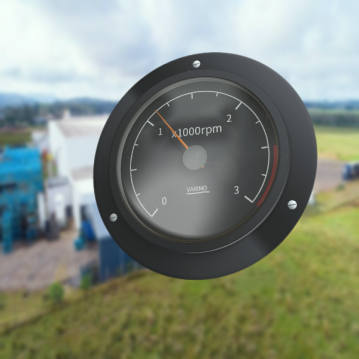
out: 1125,rpm
